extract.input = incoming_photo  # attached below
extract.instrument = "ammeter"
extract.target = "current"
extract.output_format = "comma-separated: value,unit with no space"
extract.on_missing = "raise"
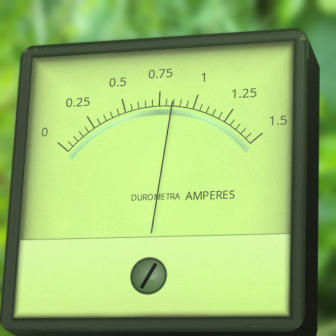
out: 0.85,A
